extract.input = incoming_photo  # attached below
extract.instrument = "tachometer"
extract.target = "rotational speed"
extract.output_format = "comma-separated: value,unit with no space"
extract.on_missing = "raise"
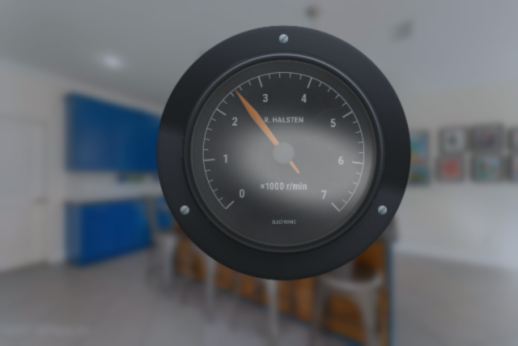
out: 2500,rpm
